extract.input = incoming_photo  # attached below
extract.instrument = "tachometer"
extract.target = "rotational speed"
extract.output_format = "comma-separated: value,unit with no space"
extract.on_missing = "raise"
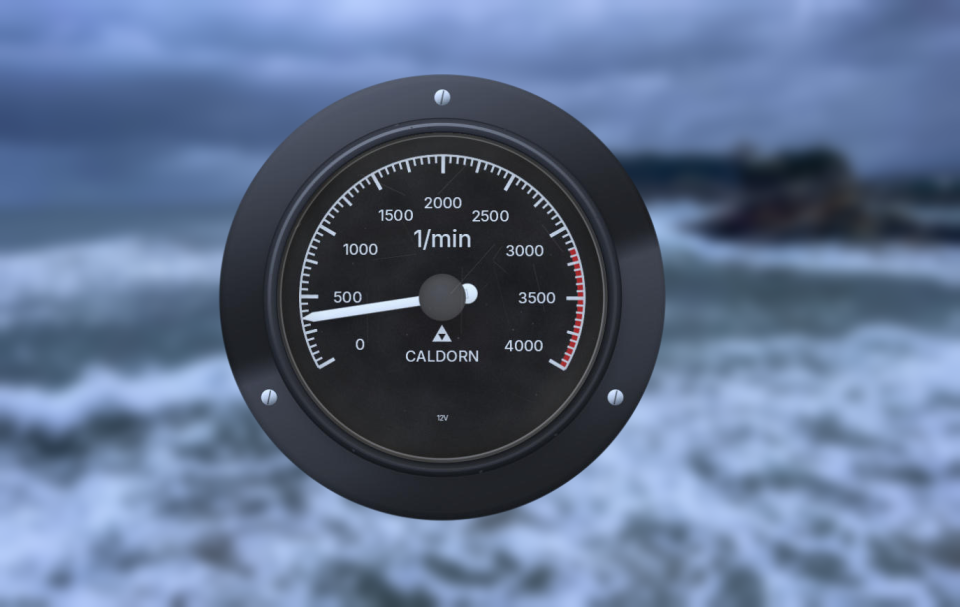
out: 350,rpm
